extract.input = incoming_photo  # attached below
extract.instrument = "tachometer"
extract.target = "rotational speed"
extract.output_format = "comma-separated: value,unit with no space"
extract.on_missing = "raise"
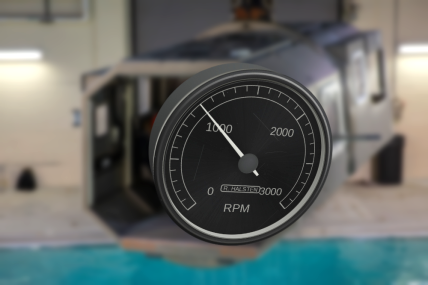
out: 1000,rpm
